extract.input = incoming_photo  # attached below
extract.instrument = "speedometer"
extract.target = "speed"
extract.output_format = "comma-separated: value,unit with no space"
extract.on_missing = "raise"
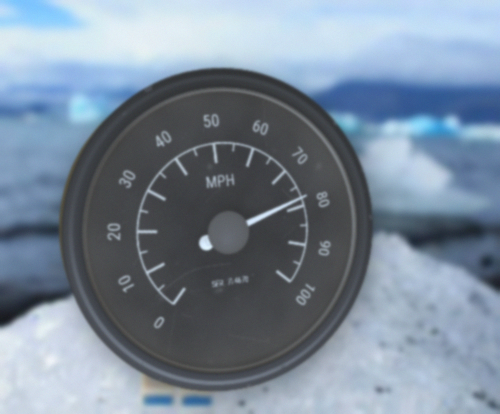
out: 77.5,mph
